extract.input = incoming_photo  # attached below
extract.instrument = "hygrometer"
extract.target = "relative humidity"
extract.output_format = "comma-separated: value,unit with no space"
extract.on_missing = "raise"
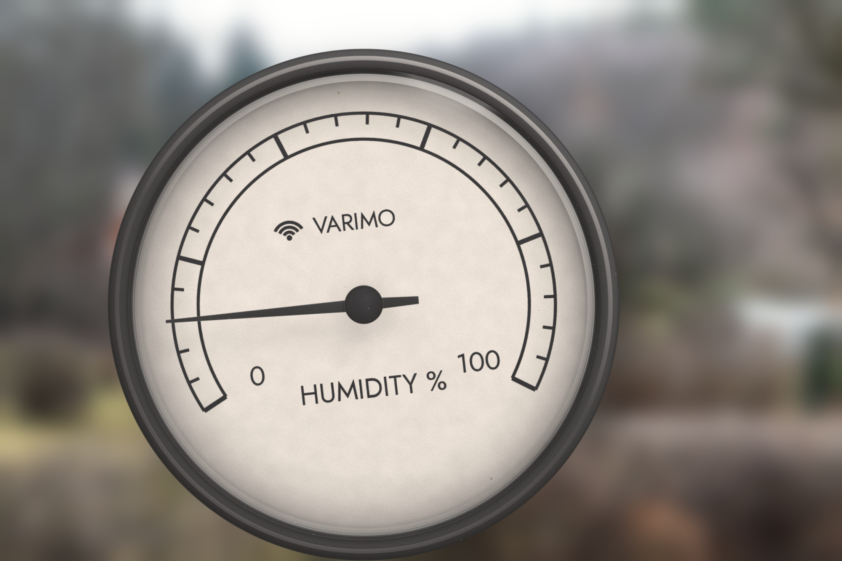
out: 12,%
